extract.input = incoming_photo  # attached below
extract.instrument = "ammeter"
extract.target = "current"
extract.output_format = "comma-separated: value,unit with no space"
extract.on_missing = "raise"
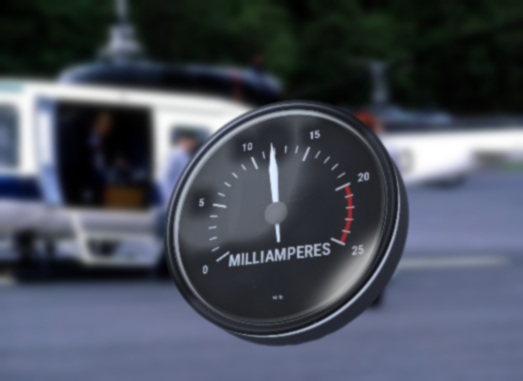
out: 12,mA
